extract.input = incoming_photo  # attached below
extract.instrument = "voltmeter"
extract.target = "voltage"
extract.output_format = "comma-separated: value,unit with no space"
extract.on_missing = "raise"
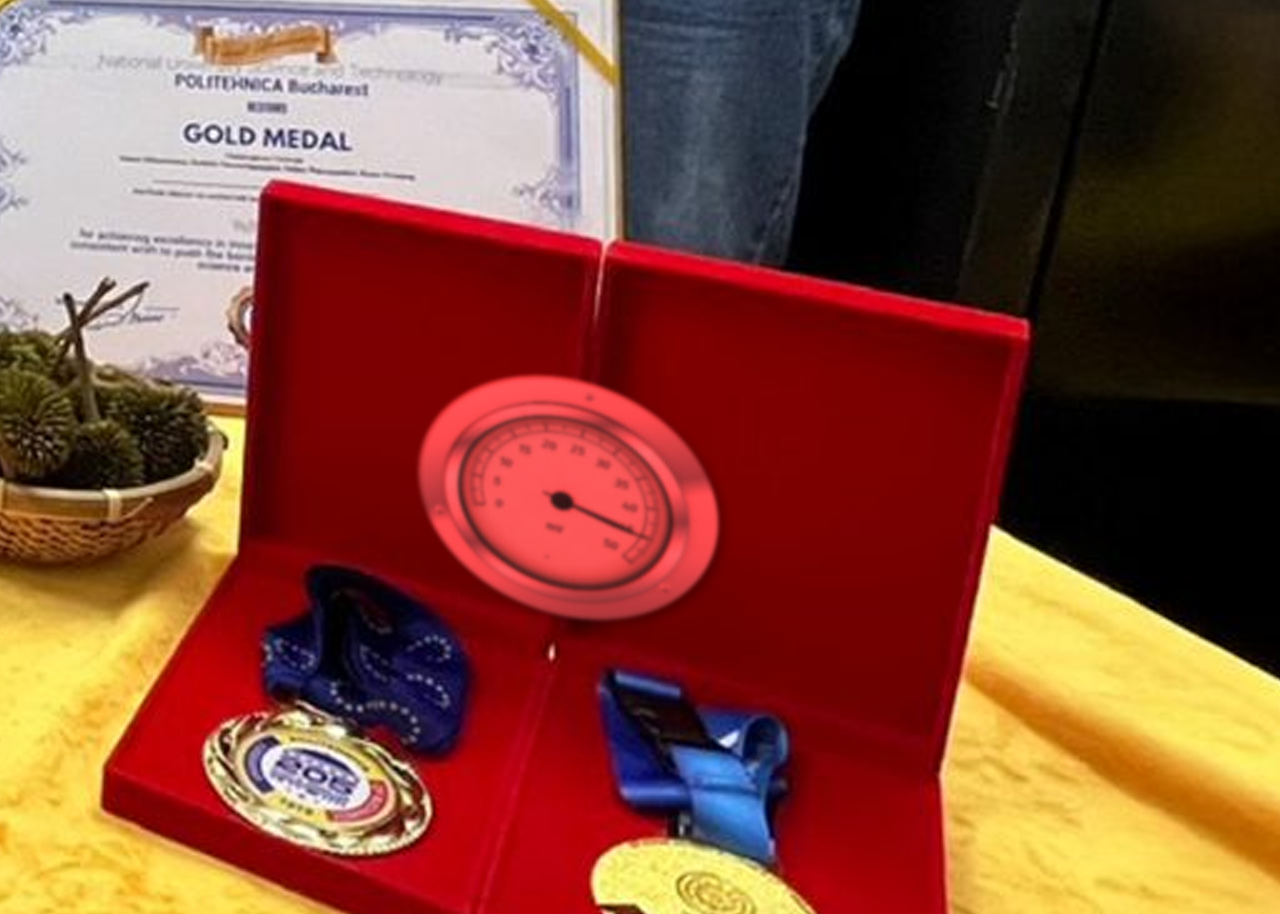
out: 45,mV
